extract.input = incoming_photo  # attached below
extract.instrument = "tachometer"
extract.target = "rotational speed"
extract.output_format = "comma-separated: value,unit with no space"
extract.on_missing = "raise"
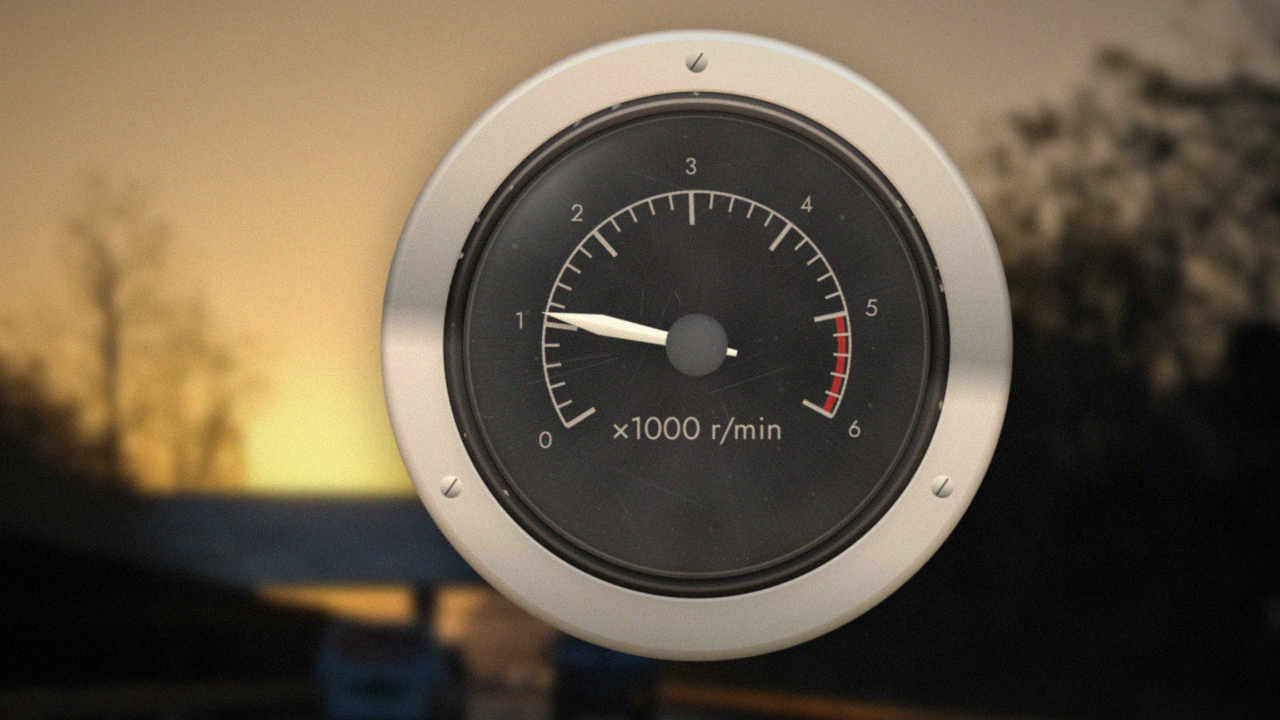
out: 1100,rpm
